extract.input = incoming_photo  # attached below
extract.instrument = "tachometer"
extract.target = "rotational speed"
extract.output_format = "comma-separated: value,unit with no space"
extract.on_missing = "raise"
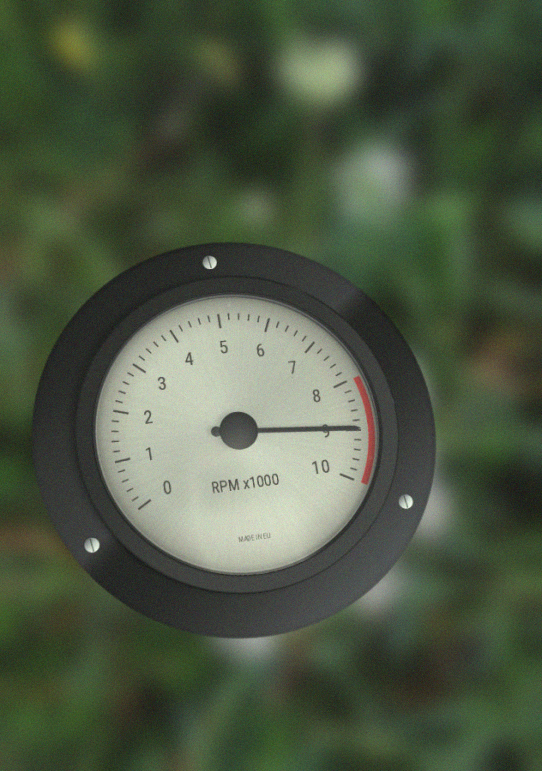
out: 9000,rpm
